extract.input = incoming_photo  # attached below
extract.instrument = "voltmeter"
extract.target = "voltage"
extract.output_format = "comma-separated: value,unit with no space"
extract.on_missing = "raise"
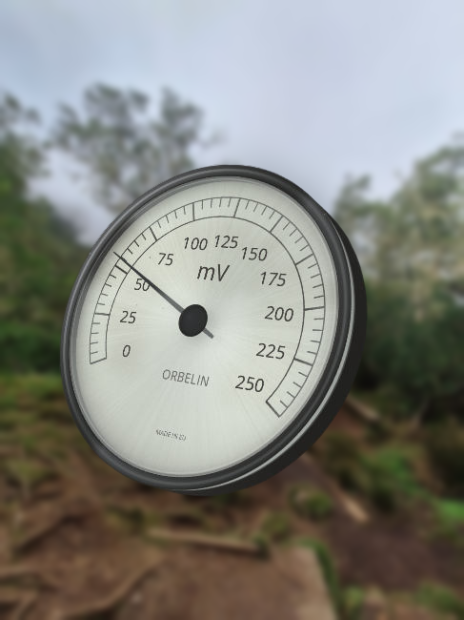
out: 55,mV
